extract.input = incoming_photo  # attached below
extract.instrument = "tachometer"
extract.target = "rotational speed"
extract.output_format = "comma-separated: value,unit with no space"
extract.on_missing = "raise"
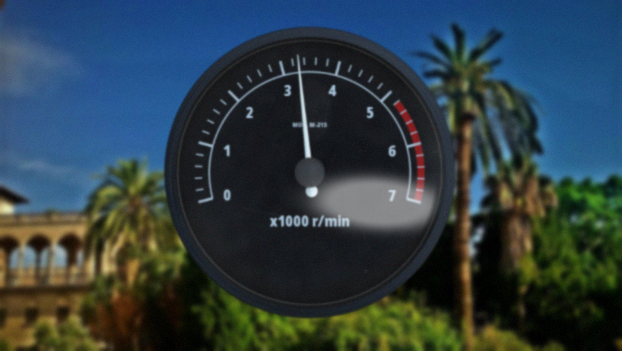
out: 3300,rpm
